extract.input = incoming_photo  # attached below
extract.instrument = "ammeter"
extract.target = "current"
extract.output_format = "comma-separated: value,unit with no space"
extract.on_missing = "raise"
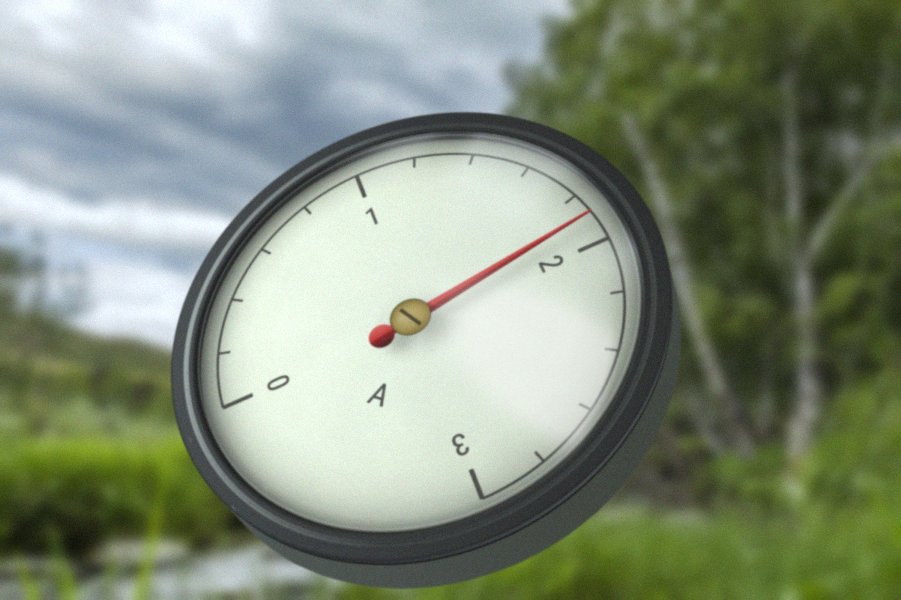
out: 1.9,A
